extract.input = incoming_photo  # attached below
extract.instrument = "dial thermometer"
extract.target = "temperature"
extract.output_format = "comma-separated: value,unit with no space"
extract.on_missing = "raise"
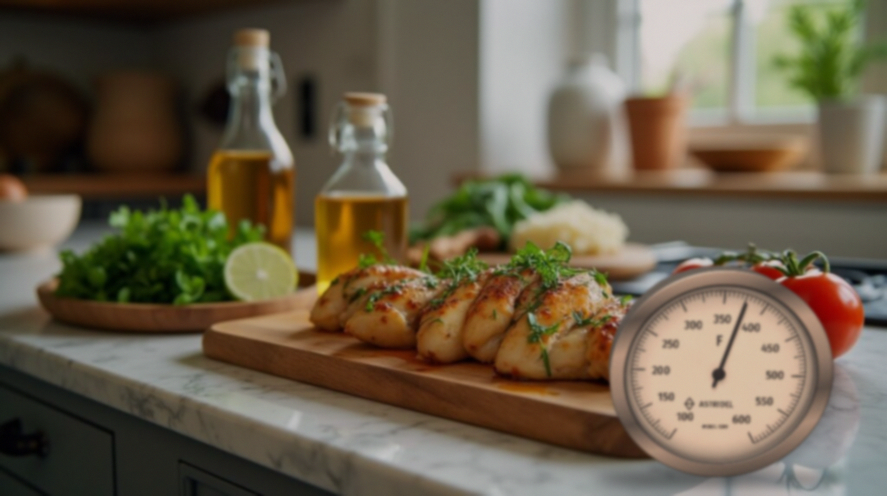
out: 375,°F
